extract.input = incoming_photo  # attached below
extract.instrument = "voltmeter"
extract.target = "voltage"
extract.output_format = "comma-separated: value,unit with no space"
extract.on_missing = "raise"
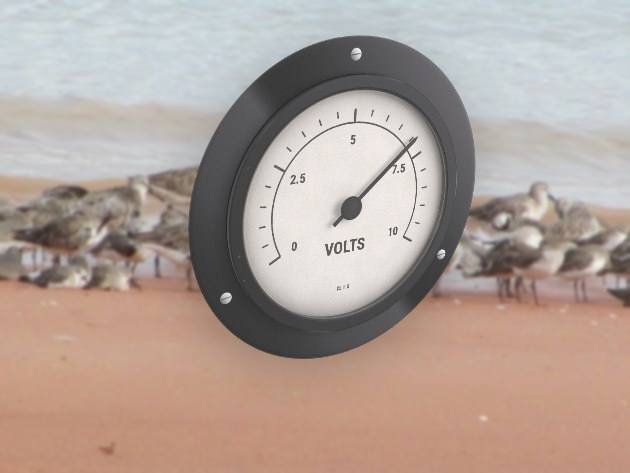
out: 7,V
